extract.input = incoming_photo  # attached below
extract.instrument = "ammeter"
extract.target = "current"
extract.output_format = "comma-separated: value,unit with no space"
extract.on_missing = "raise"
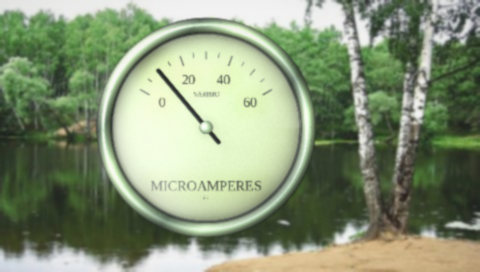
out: 10,µA
